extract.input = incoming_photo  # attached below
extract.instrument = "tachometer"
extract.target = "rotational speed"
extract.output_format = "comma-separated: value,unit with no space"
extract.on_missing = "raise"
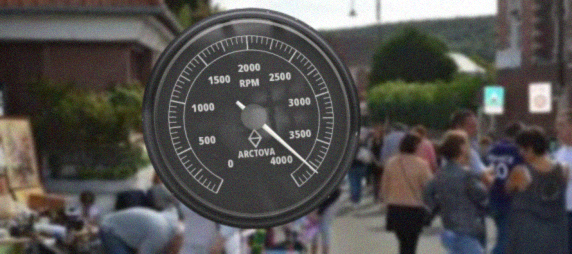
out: 3800,rpm
